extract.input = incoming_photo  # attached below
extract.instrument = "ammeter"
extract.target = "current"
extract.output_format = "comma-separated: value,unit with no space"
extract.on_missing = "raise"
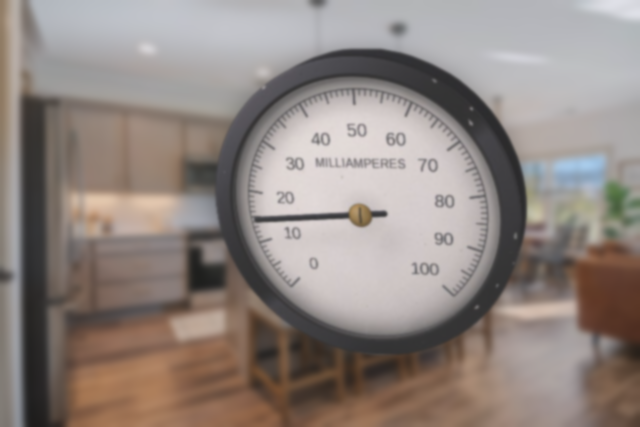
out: 15,mA
